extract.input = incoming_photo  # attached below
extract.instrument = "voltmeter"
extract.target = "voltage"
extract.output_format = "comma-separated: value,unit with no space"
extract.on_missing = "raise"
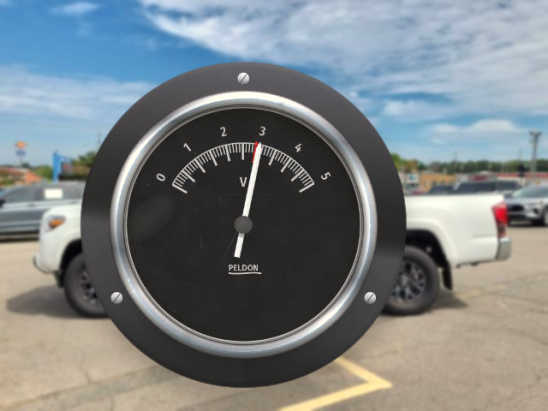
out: 3,V
